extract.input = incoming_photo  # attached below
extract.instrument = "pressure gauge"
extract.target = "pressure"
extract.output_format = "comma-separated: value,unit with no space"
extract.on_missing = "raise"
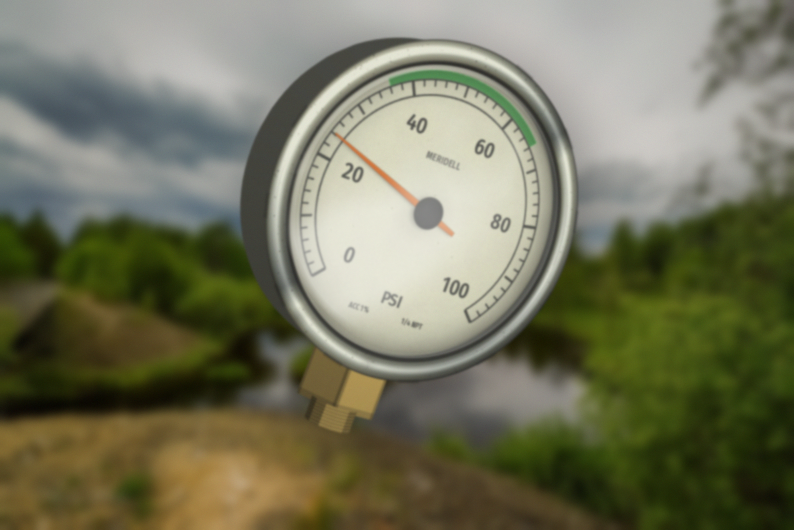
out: 24,psi
